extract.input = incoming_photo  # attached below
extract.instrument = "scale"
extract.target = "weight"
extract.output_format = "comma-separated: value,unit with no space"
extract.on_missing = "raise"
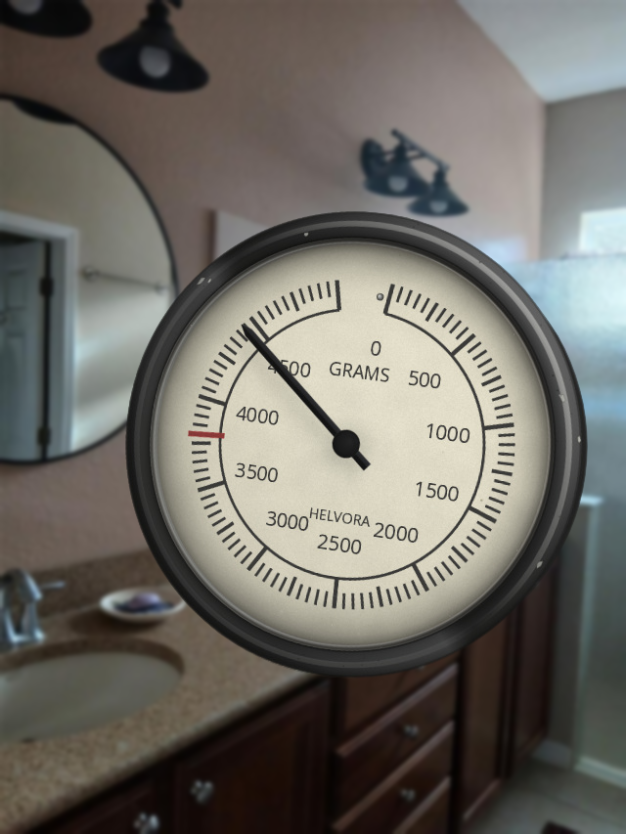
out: 4450,g
